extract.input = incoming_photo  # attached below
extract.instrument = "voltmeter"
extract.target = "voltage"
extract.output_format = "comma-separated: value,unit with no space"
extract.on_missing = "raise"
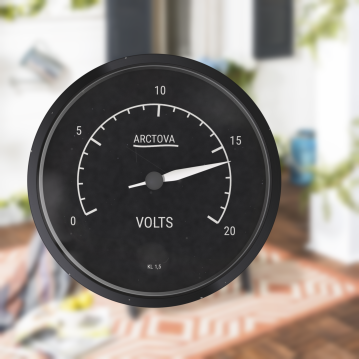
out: 16,V
